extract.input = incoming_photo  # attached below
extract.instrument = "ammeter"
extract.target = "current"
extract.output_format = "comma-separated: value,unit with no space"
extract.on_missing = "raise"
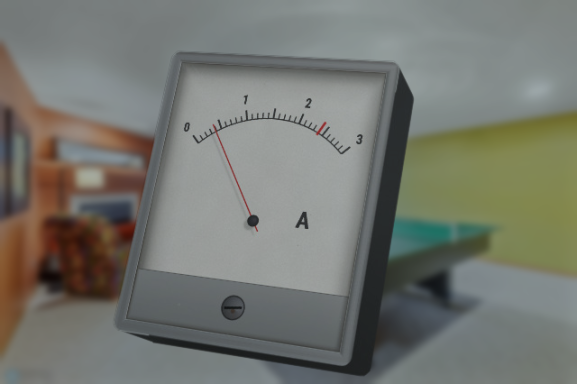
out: 0.4,A
